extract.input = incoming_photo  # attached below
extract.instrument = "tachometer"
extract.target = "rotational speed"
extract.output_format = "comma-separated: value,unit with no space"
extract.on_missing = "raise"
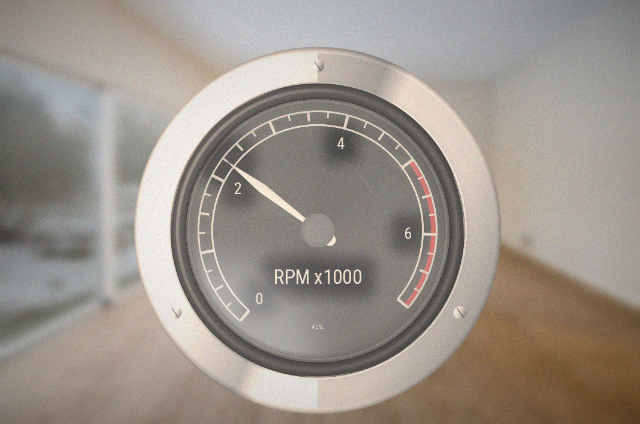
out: 2250,rpm
